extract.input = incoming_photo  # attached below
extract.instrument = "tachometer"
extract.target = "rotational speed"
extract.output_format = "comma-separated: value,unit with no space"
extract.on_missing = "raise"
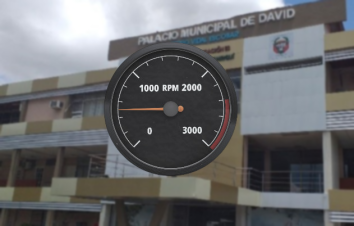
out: 500,rpm
